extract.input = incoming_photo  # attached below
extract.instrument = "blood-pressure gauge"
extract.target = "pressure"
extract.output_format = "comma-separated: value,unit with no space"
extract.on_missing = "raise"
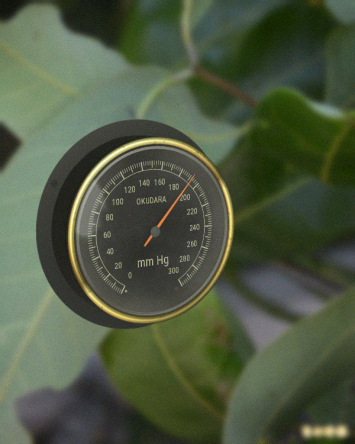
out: 190,mmHg
